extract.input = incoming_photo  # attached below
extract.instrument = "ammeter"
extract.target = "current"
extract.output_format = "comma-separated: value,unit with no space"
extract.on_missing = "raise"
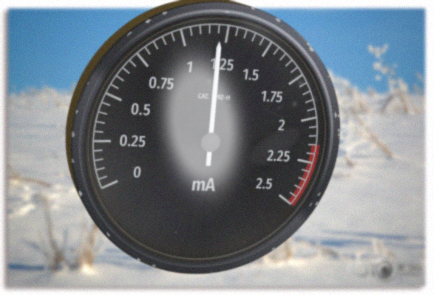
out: 1.2,mA
